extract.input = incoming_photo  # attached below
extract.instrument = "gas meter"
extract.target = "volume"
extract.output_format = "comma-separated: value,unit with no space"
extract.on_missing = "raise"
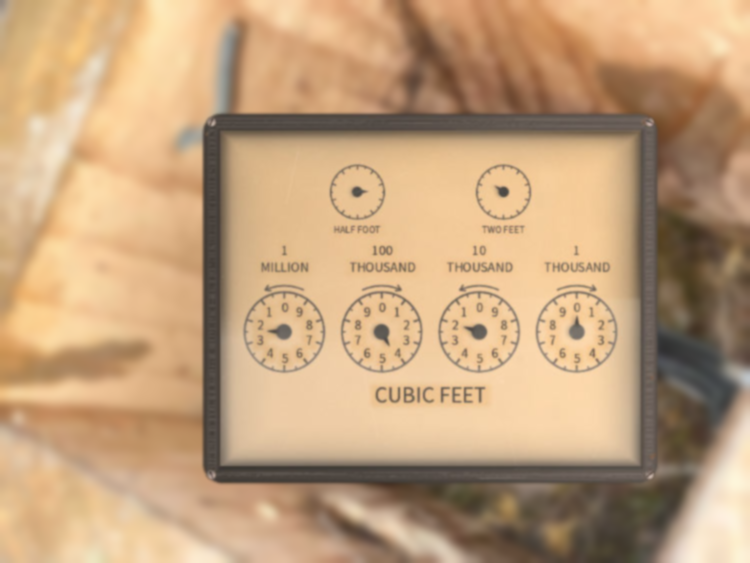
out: 242000,ft³
